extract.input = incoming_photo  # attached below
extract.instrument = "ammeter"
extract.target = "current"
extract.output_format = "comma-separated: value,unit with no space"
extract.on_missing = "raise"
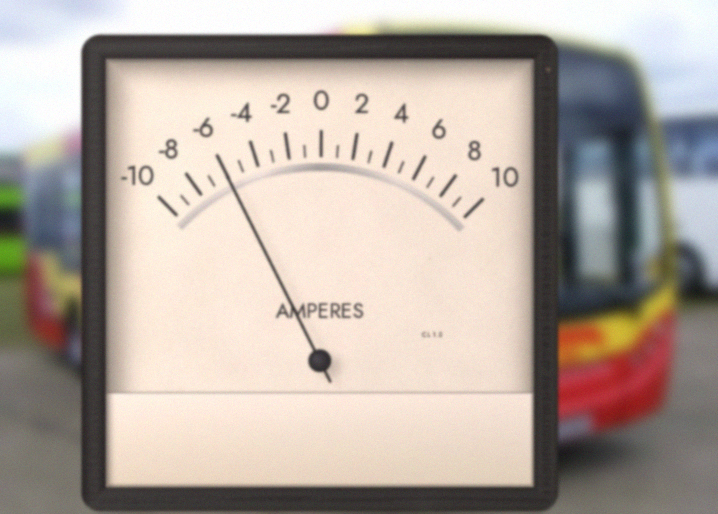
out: -6,A
